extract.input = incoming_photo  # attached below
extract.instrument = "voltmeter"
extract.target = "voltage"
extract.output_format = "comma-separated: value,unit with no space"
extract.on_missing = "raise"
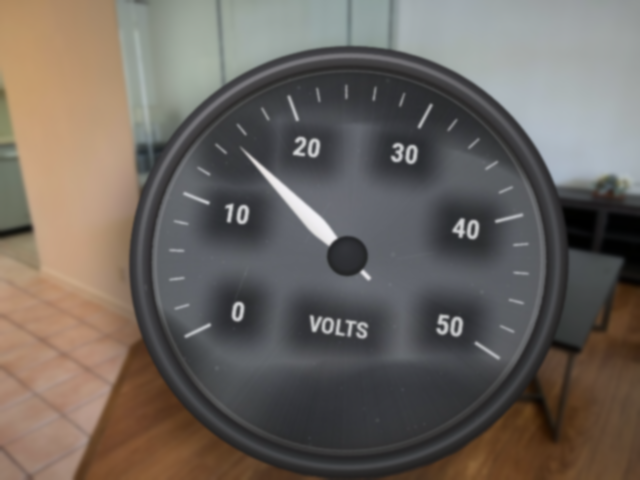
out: 15,V
